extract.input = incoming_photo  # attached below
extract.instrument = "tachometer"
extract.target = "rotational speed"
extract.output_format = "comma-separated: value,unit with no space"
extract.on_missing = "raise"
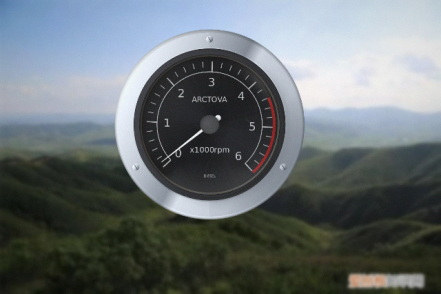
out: 100,rpm
